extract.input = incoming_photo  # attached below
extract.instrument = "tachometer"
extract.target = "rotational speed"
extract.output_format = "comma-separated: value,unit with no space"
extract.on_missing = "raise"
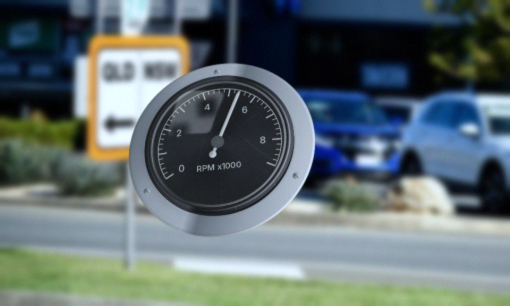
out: 5400,rpm
